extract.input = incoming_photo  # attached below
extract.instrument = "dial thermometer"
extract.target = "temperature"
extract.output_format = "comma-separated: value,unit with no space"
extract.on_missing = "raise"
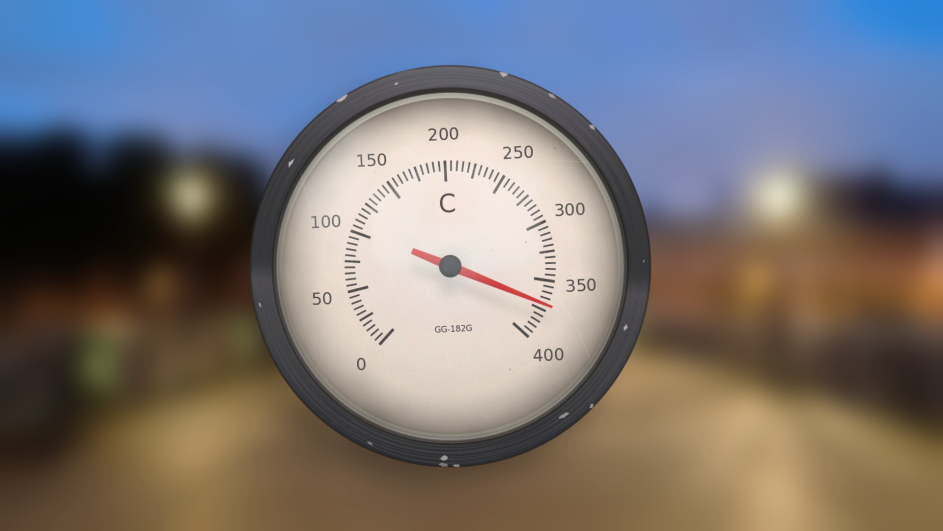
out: 370,°C
